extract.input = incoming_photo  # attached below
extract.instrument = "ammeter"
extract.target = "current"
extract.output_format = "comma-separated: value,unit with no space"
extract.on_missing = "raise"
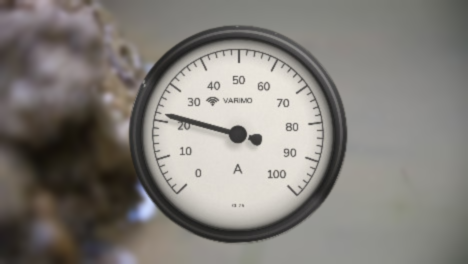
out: 22,A
